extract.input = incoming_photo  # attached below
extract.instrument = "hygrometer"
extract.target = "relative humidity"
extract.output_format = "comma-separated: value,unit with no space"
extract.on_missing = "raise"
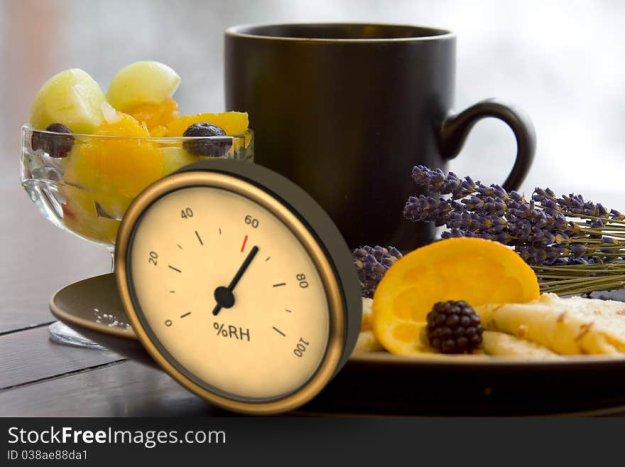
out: 65,%
